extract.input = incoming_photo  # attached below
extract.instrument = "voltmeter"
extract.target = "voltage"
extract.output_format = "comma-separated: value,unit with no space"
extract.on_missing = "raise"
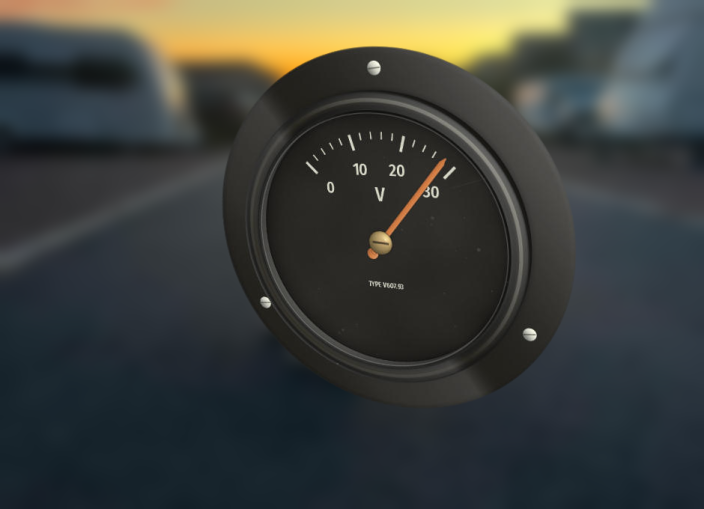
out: 28,V
